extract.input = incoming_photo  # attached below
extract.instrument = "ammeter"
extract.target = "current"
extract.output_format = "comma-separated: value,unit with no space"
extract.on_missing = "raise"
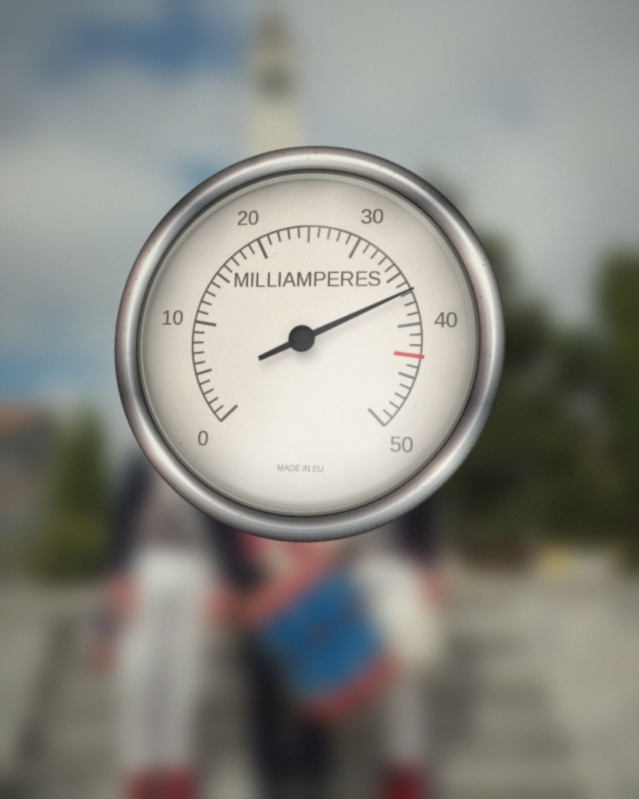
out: 37,mA
